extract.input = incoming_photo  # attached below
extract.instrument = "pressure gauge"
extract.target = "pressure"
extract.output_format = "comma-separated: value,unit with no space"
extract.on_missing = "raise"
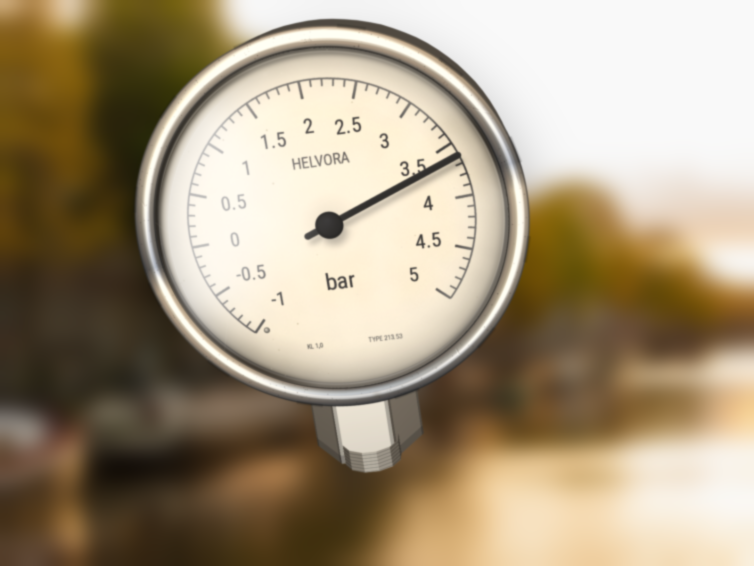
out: 3.6,bar
